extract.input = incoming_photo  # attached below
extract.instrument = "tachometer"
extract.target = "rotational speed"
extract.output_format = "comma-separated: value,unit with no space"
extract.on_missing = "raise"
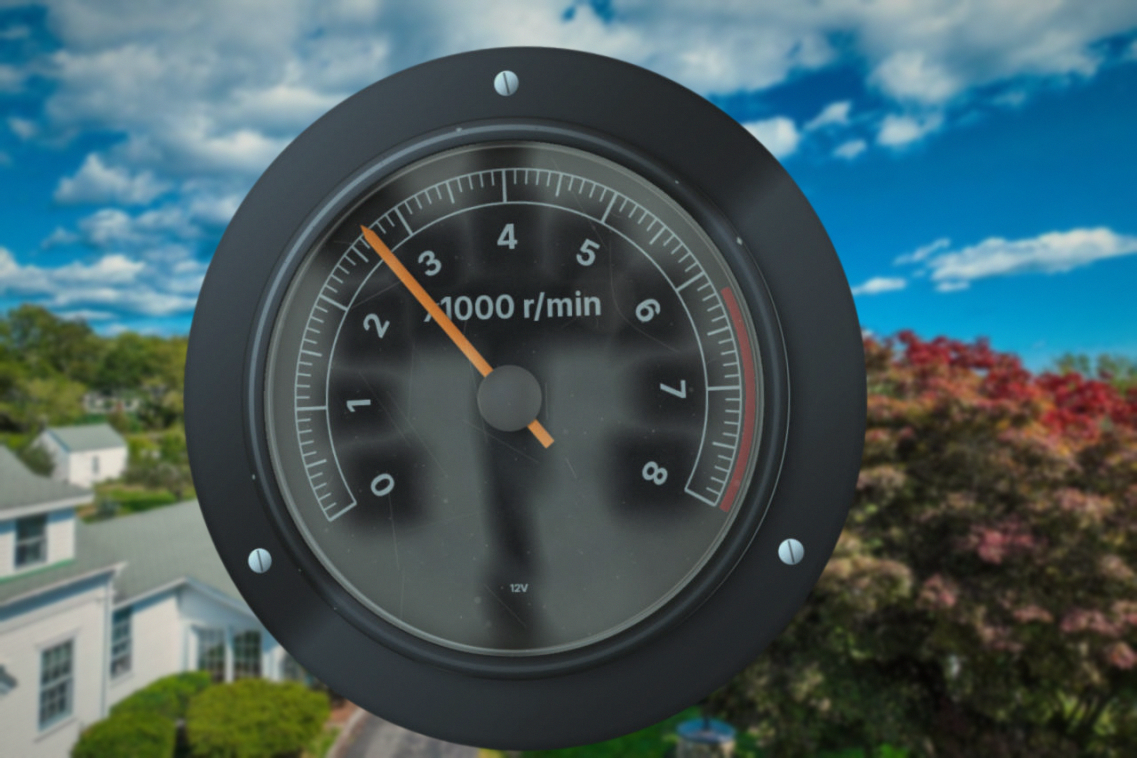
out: 2700,rpm
